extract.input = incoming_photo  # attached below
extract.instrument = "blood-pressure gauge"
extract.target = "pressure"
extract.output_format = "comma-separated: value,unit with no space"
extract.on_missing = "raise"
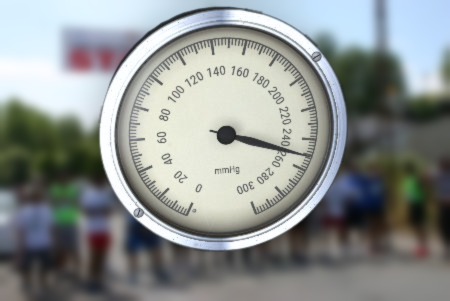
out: 250,mmHg
